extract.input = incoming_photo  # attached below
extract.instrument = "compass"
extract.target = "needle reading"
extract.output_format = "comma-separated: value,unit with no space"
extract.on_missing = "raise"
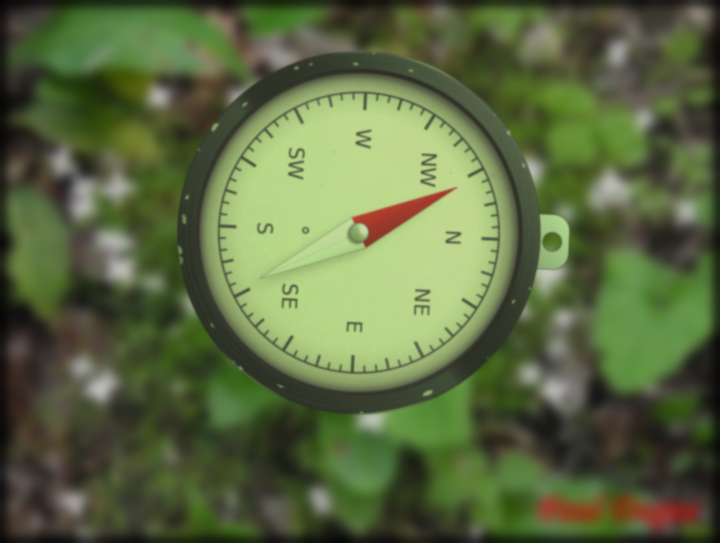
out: 332.5,°
